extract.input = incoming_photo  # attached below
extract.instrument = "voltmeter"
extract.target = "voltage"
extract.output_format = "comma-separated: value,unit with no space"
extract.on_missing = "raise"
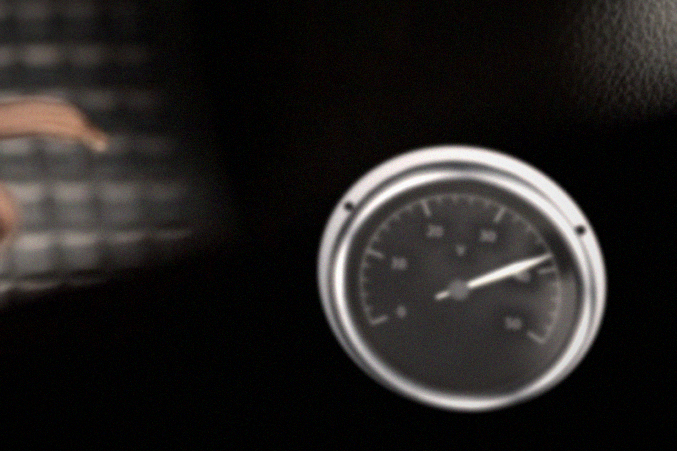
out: 38,V
